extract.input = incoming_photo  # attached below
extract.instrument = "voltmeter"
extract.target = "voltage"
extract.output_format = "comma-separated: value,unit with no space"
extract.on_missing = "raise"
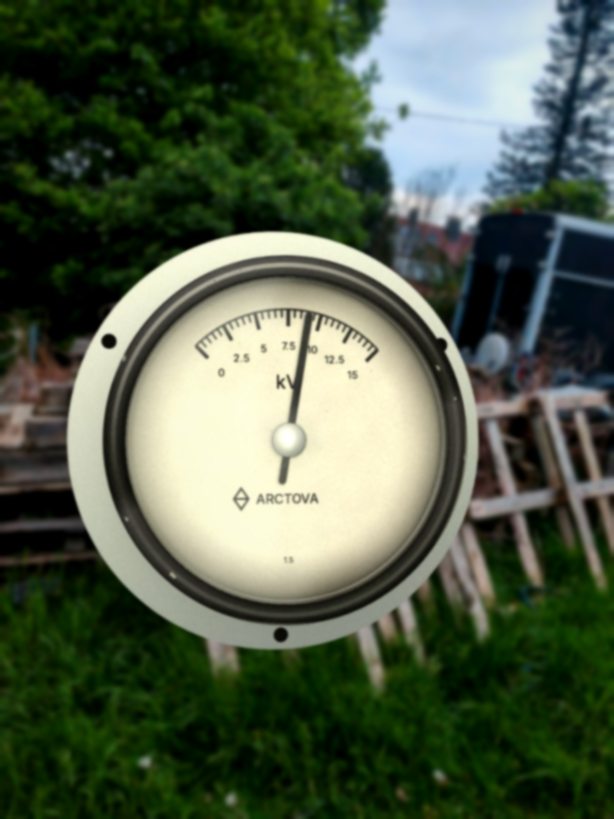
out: 9,kV
